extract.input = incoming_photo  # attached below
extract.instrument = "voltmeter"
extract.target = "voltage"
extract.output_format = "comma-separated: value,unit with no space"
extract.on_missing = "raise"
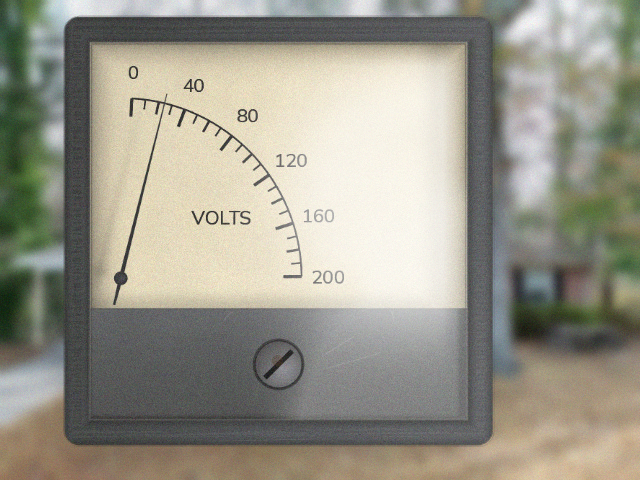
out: 25,V
